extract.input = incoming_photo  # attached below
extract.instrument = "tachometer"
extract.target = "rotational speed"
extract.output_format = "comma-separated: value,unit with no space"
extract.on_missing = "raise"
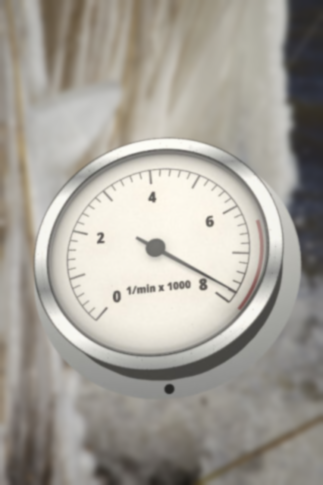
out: 7800,rpm
